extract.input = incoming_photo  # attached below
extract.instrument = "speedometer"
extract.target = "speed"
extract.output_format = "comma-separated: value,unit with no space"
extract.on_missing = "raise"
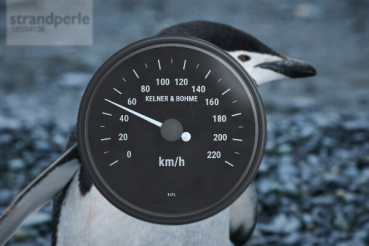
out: 50,km/h
